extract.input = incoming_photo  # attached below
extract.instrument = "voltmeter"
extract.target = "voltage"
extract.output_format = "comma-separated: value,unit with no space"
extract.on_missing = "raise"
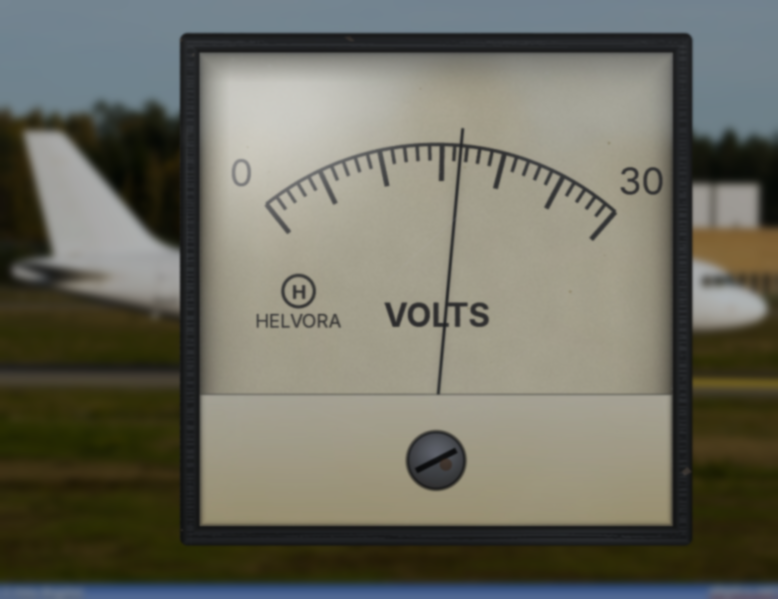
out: 16.5,V
